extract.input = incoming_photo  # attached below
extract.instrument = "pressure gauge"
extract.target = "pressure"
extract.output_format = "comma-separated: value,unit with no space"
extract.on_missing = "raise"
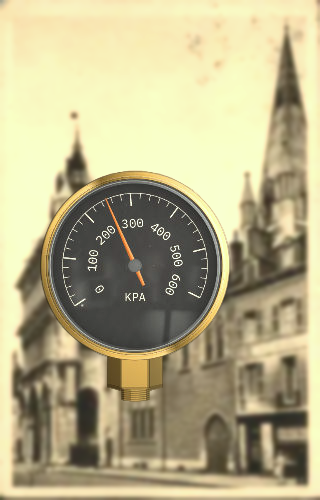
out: 250,kPa
